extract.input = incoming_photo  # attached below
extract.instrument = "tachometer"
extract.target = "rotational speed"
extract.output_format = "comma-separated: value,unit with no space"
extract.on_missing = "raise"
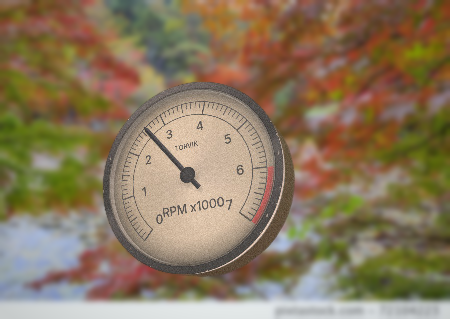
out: 2600,rpm
